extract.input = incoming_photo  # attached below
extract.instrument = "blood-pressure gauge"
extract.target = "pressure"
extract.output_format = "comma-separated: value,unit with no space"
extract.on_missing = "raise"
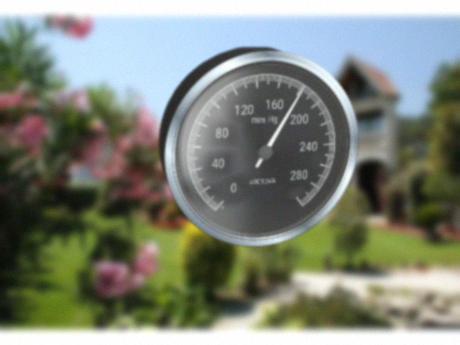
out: 180,mmHg
